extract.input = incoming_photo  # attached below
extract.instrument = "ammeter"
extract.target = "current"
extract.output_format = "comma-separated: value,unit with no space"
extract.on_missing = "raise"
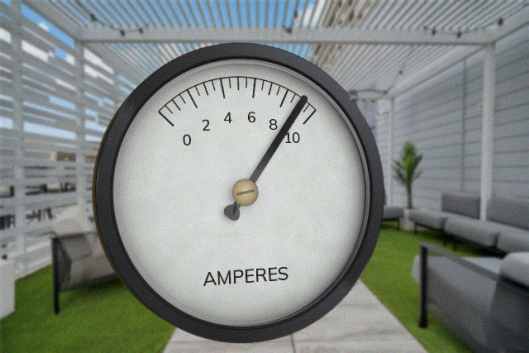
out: 9,A
